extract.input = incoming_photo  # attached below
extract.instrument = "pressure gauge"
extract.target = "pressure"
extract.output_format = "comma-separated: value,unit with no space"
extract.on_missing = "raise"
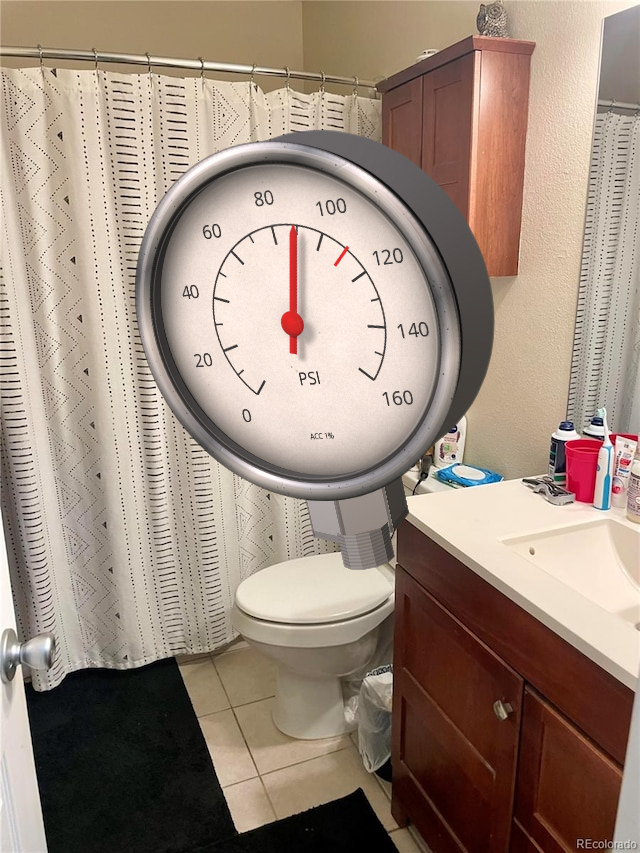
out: 90,psi
